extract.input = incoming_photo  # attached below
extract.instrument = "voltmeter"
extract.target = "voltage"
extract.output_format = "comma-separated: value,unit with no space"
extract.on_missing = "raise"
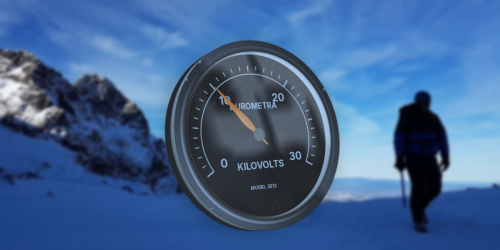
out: 10,kV
